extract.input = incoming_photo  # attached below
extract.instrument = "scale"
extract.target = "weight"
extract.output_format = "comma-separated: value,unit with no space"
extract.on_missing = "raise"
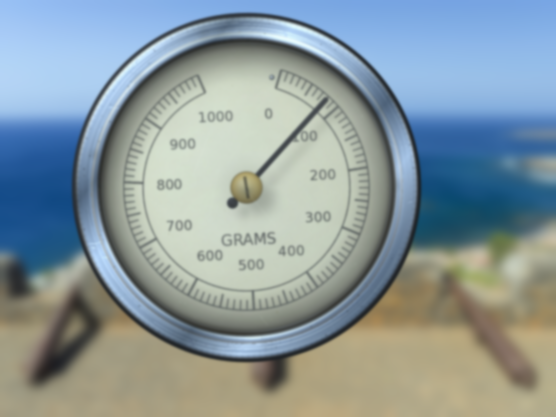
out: 80,g
